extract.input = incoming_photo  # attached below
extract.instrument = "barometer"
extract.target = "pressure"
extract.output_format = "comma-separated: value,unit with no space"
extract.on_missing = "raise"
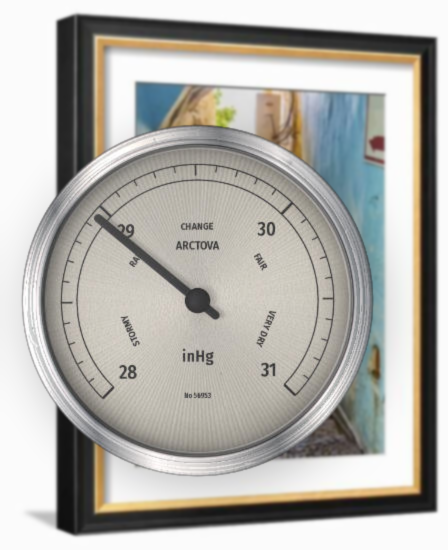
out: 28.95,inHg
